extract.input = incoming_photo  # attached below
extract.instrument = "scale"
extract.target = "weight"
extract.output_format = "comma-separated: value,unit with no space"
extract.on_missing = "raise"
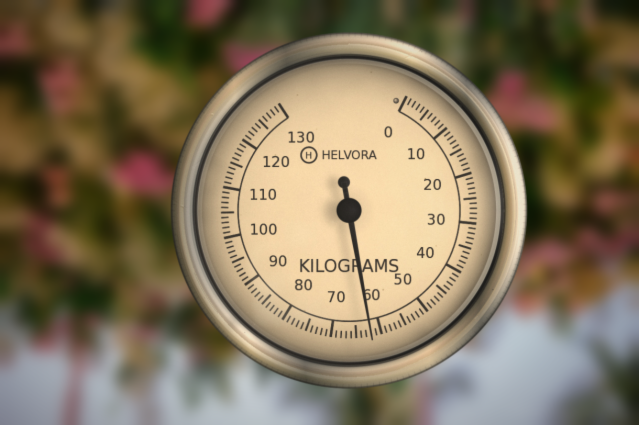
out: 62,kg
